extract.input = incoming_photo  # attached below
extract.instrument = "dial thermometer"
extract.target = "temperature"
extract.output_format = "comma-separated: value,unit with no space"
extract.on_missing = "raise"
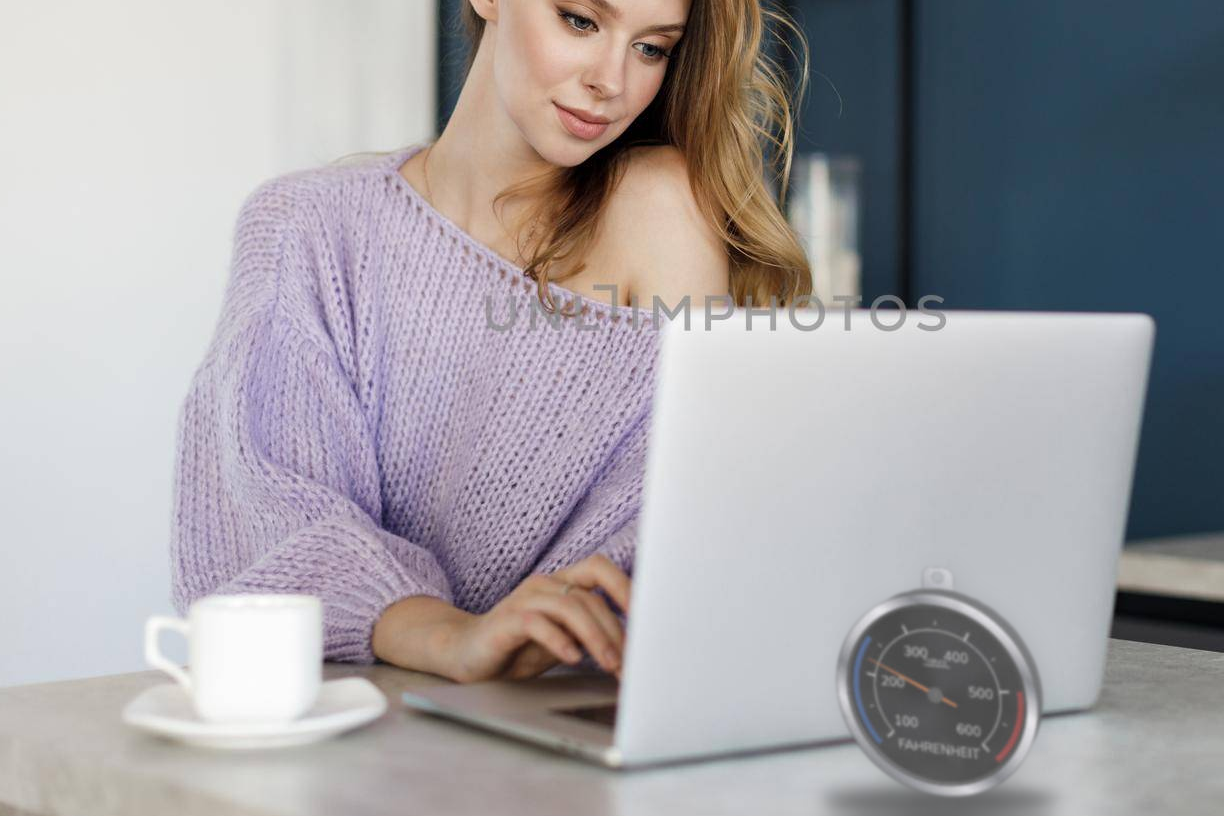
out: 225,°F
